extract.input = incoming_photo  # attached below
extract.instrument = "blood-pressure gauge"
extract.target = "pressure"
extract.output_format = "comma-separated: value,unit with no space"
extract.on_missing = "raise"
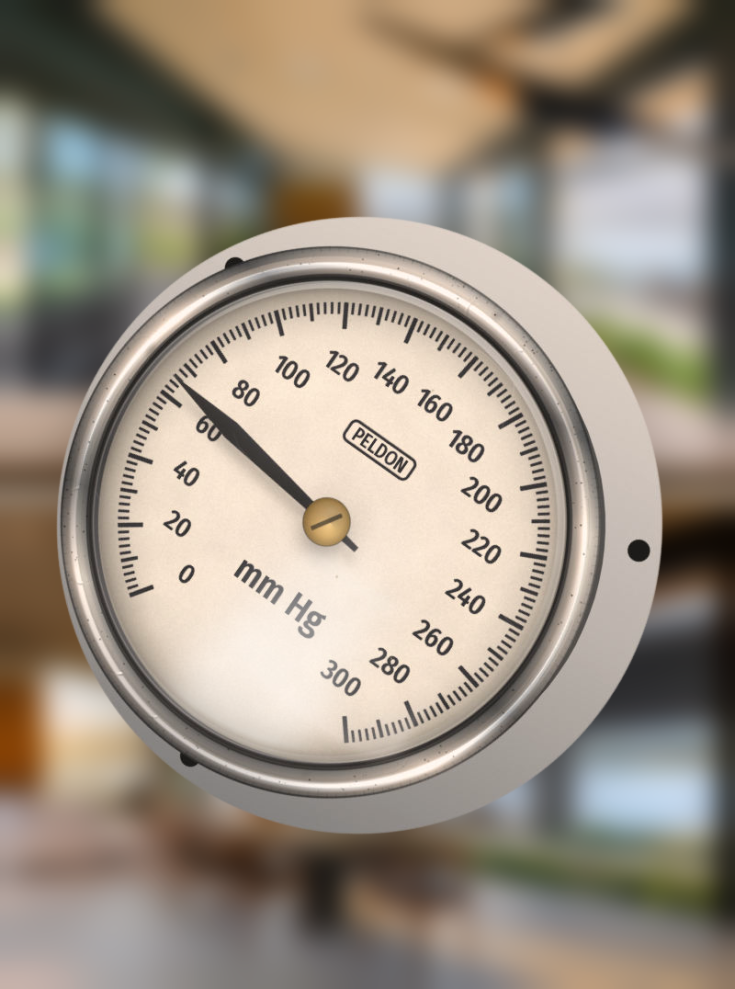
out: 66,mmHg
